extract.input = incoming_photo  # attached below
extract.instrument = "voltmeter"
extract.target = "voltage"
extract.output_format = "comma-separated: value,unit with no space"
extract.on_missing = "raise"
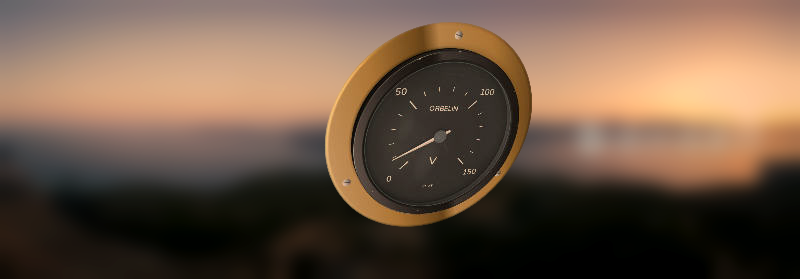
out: 10,V
